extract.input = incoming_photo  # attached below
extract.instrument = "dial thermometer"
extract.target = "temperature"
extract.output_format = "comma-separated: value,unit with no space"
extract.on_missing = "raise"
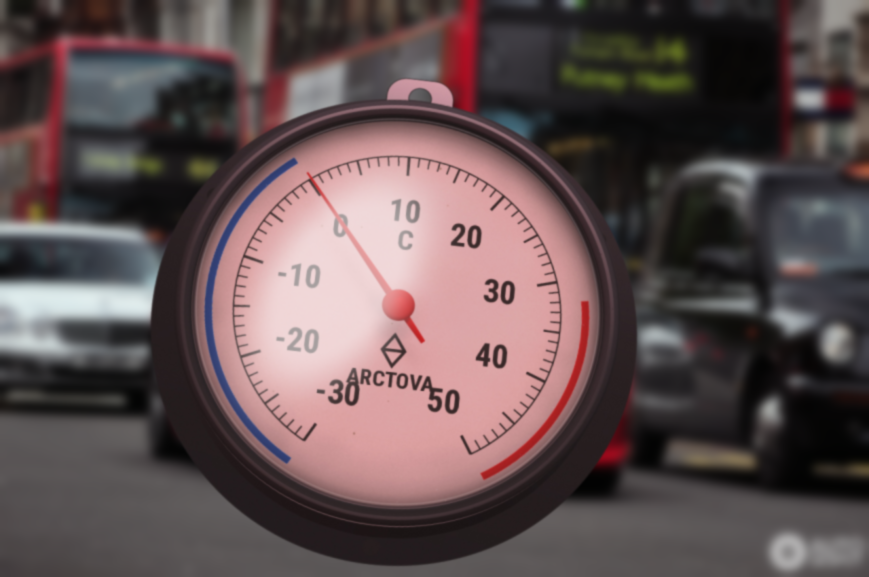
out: 0,°C
